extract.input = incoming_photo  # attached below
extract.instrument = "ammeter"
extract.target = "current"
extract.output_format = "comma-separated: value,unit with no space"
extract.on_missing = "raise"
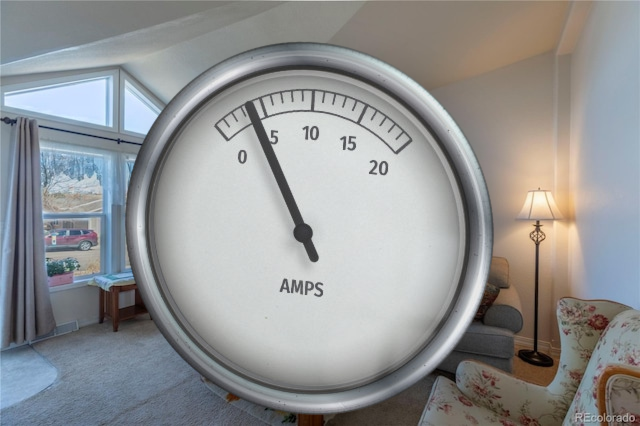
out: 4,A
